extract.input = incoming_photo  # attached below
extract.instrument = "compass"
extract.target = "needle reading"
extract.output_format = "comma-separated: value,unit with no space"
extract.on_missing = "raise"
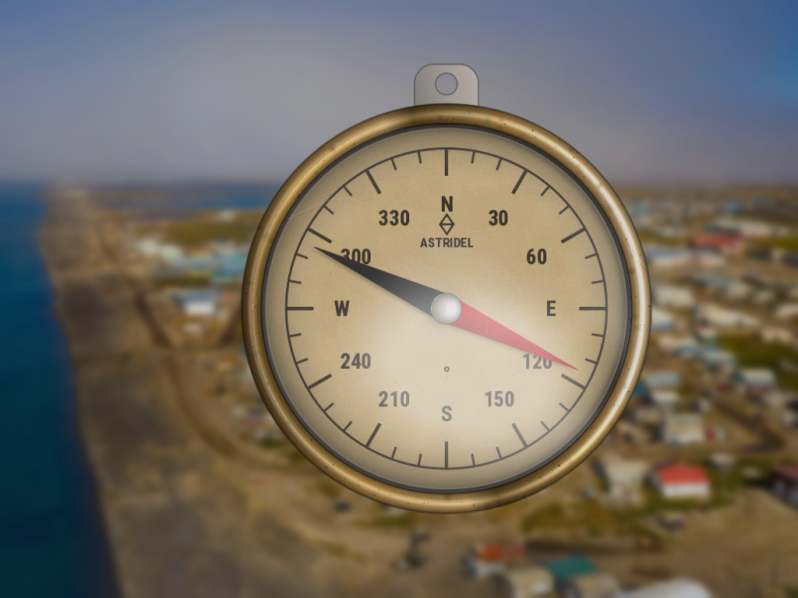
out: 115,°
